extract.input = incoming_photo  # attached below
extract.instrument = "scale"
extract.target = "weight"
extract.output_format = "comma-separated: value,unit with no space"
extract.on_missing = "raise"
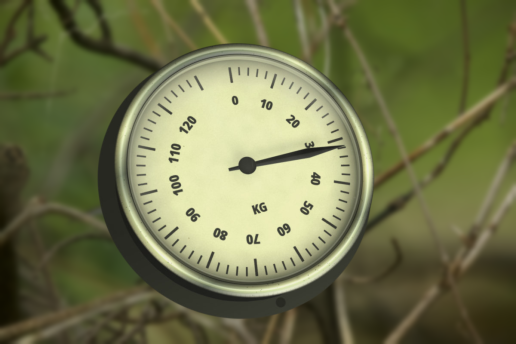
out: 32,kg
